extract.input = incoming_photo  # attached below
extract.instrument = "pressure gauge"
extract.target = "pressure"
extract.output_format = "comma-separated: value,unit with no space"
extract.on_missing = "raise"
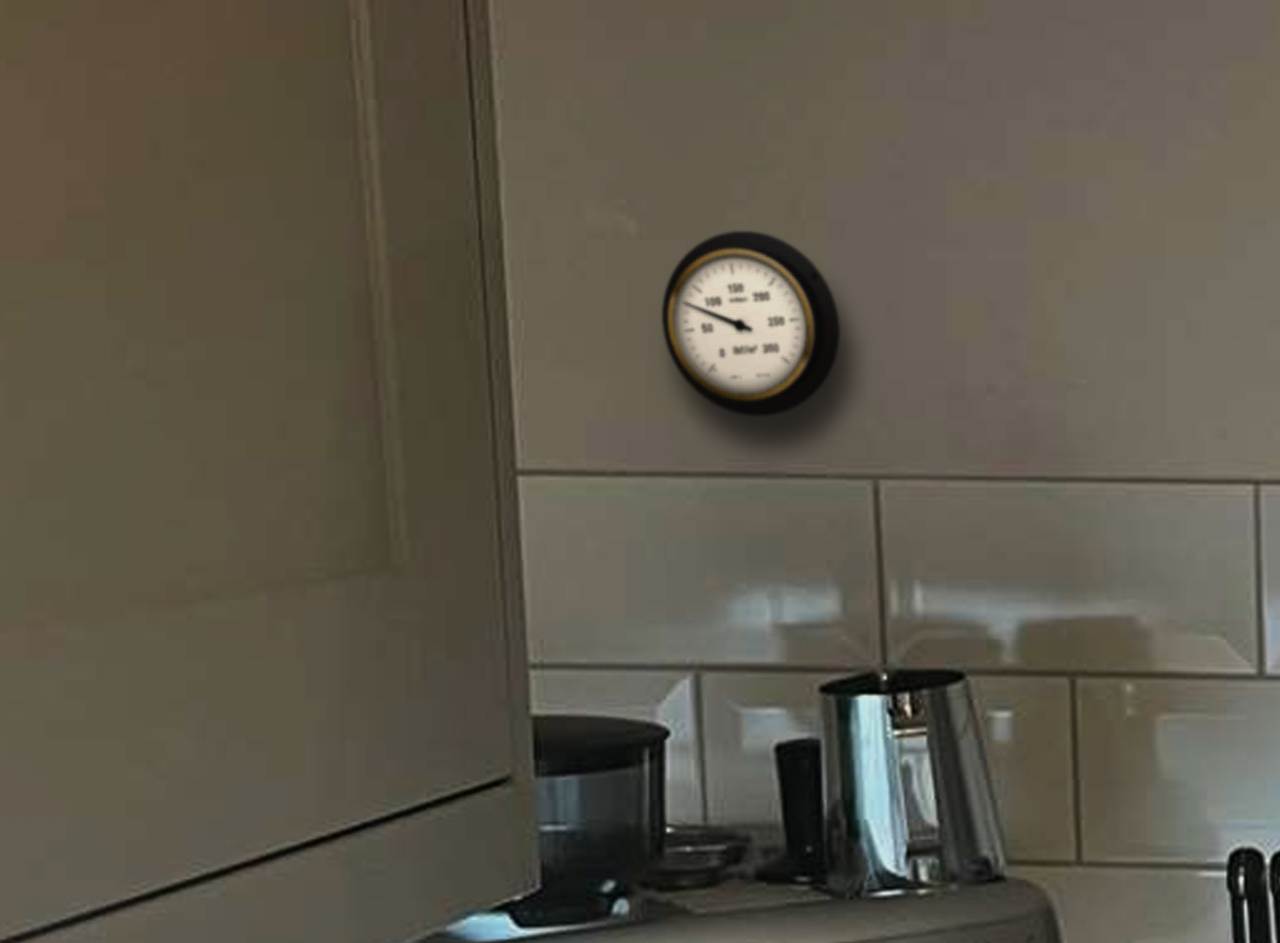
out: 80,psi
